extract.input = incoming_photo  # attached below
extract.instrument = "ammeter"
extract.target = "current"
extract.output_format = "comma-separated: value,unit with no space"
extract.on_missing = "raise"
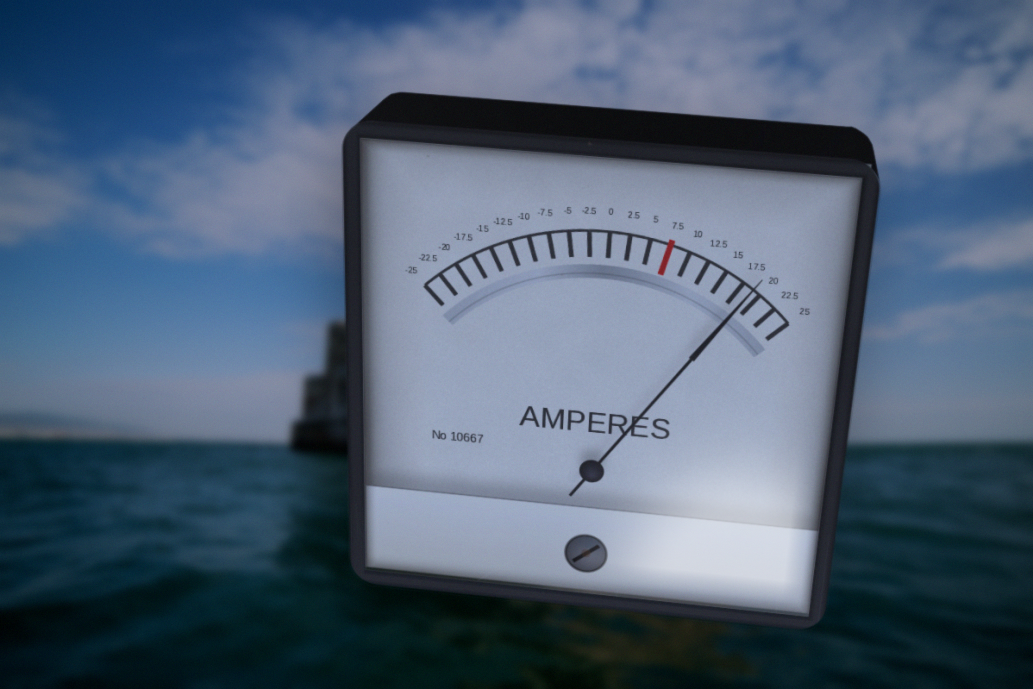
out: 18.75,A
